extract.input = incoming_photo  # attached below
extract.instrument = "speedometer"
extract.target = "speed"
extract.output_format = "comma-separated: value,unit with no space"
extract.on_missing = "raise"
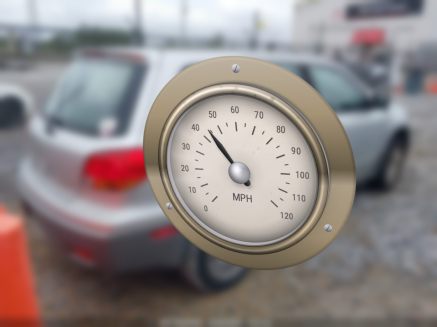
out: 45,mph
